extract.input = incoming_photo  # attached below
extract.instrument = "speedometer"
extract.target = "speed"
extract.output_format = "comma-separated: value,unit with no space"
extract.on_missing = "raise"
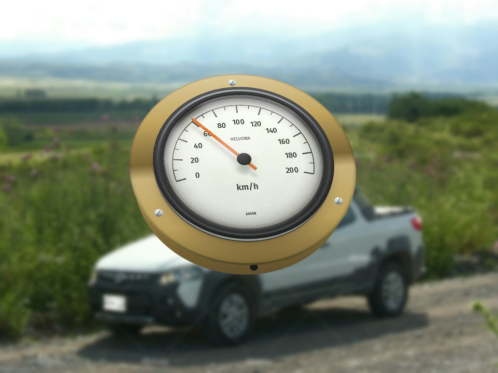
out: 60,km/h
